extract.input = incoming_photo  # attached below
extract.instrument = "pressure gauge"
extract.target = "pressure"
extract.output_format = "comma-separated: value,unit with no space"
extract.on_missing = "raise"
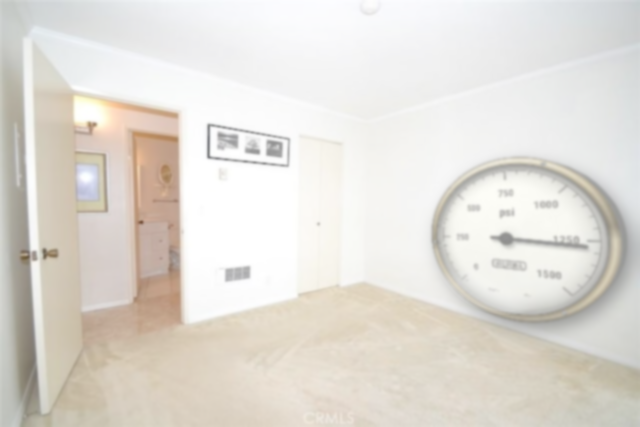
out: 1275,psi
